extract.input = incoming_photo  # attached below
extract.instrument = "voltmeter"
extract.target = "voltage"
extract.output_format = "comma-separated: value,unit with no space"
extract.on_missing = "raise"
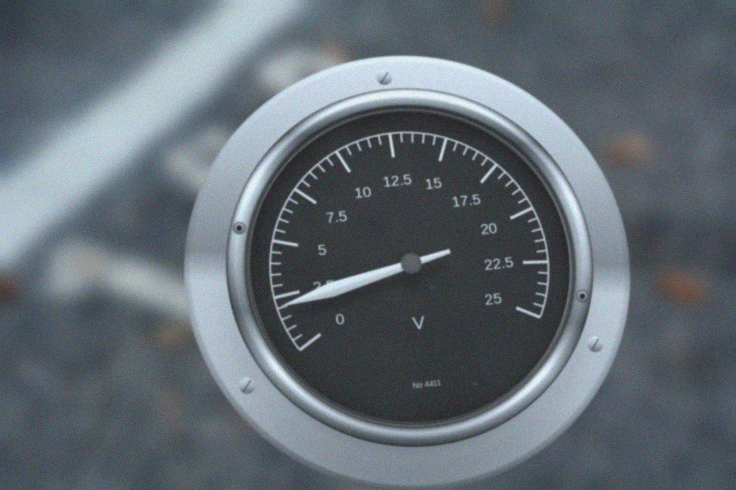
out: 2,V
